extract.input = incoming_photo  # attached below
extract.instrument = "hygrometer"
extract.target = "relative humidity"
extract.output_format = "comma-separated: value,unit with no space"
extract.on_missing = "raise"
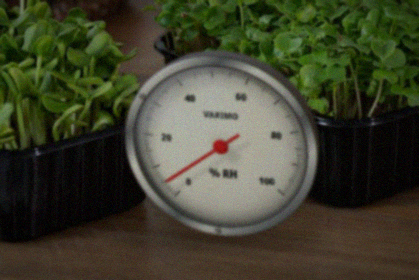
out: 5,%
